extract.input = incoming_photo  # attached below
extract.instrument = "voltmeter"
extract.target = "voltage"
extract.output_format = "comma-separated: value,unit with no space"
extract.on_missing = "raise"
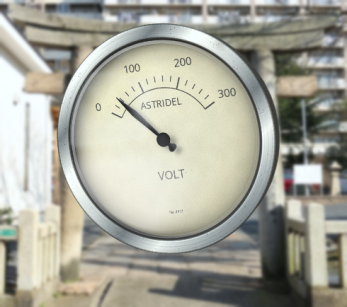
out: 40,V
